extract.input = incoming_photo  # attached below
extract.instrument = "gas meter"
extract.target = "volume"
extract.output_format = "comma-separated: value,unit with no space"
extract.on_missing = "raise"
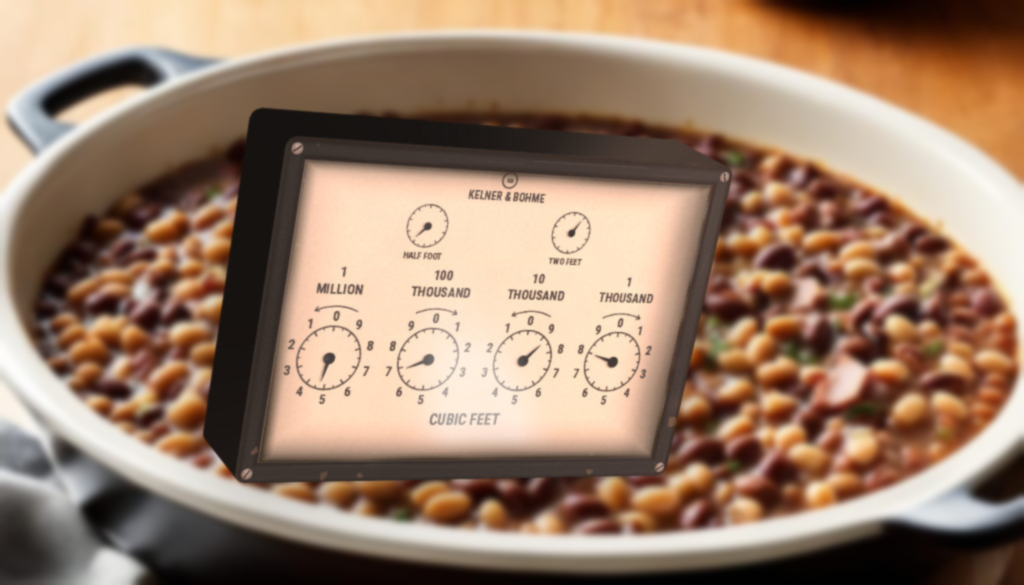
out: 468800,ft³
